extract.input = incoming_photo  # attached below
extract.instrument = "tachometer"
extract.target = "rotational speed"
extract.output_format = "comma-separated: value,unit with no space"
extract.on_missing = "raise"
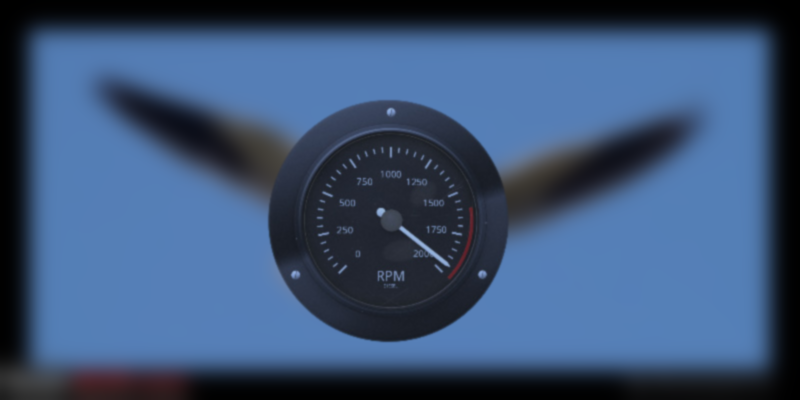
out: 1950,rpm
